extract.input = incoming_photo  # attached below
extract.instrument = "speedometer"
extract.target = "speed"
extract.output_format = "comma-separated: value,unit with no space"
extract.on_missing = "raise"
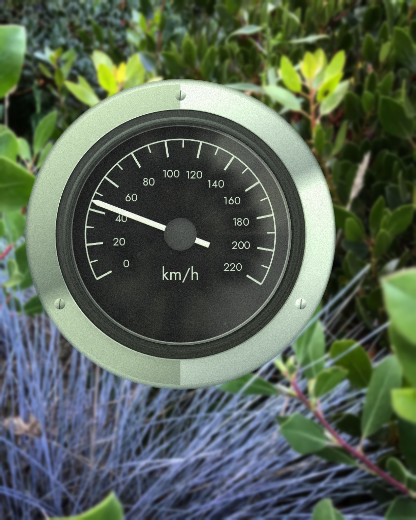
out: 45,km/h
